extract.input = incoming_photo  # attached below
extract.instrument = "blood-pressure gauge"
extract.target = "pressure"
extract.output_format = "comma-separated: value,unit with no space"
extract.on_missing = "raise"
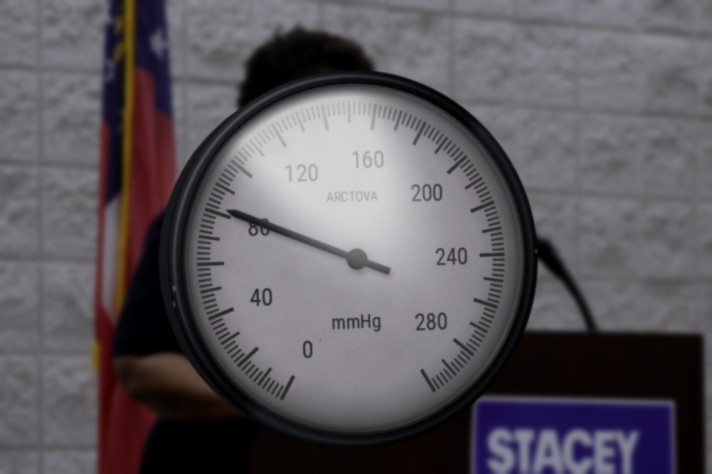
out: 82,mmHg
